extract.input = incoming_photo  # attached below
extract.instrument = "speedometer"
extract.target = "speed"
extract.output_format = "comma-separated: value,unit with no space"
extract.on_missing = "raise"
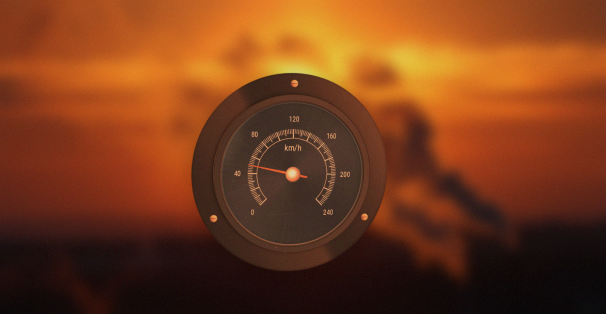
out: 50,km/h
